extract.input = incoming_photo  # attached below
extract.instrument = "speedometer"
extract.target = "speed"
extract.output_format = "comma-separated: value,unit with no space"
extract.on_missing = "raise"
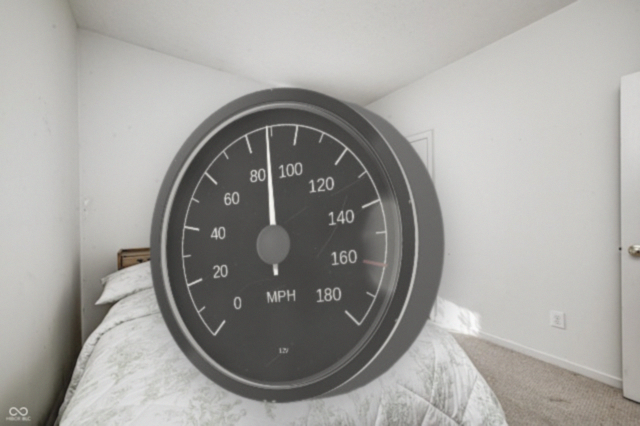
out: 90,mph
